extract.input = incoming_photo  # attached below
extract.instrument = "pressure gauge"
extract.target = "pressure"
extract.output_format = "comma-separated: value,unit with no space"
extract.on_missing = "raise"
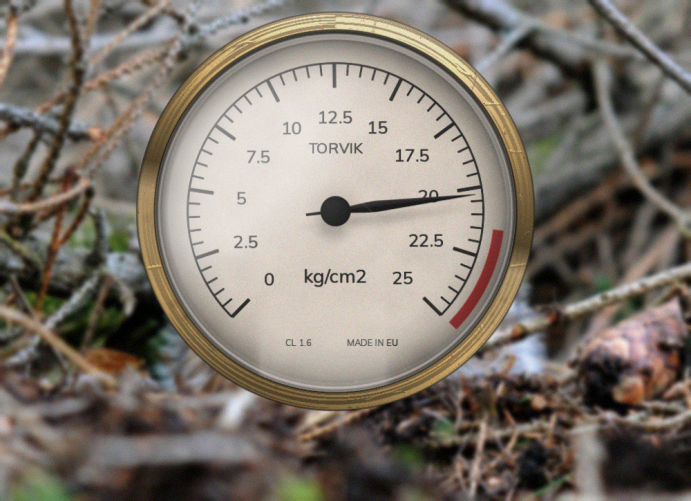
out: 20.25,kg/cm²
